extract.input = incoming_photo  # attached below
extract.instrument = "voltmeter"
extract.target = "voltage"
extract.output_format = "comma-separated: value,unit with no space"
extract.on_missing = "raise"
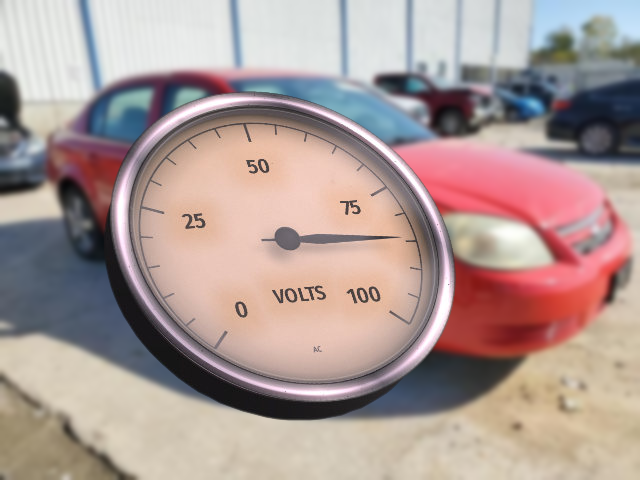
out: 85,V
